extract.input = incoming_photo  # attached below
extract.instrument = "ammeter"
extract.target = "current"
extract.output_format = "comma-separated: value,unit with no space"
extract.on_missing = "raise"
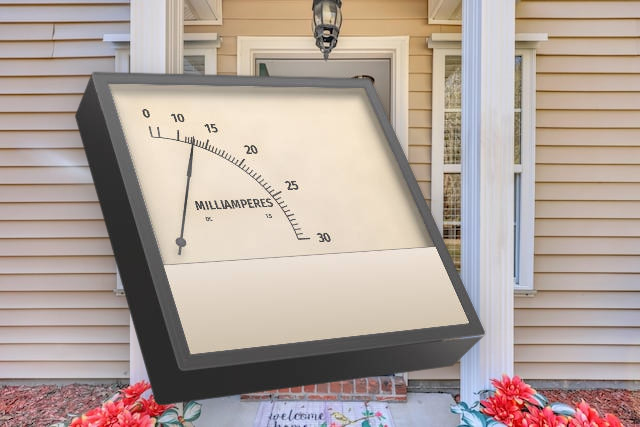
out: 12.5,mA
